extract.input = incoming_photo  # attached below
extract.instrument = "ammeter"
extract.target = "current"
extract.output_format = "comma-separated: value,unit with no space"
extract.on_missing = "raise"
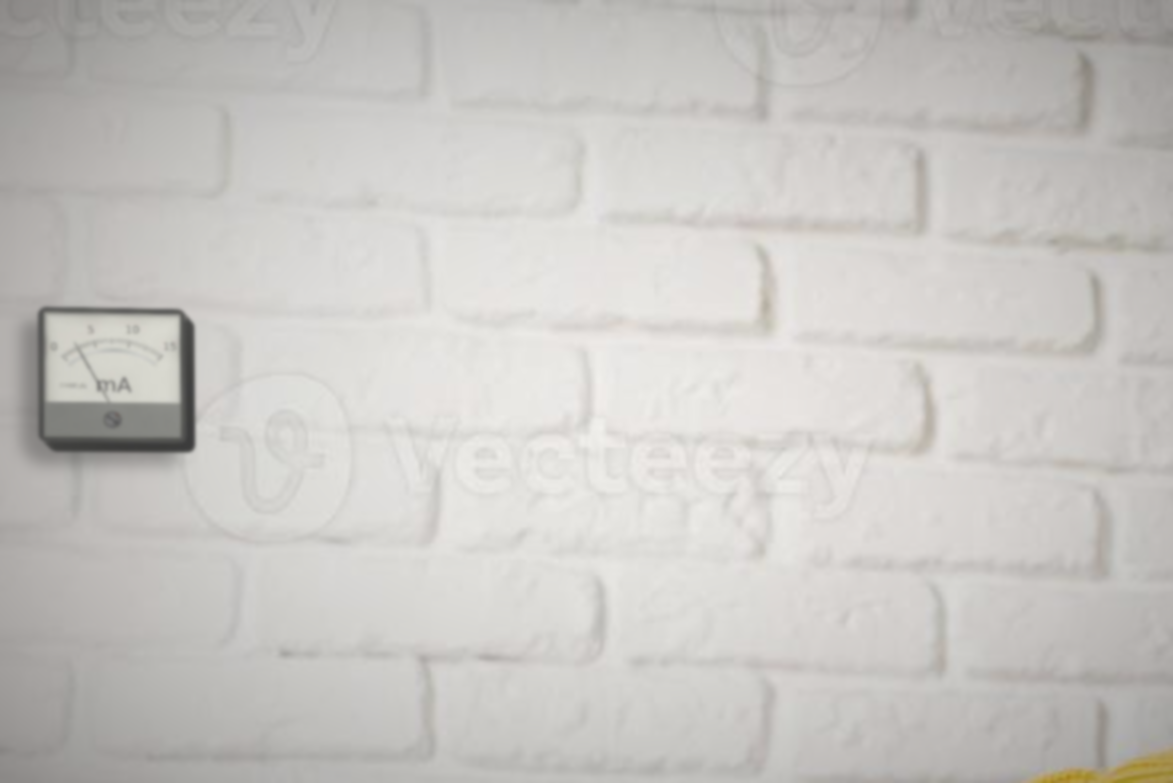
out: 2.5,mA
